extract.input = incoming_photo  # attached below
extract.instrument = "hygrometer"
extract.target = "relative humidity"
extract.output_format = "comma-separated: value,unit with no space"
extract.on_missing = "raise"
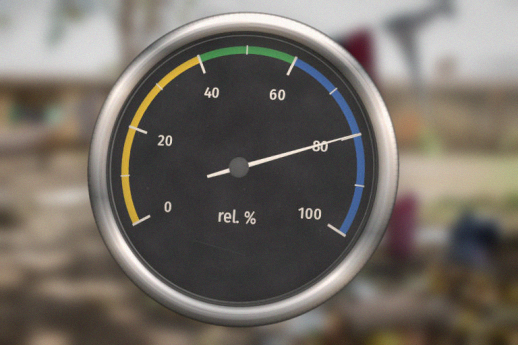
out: 80,%
